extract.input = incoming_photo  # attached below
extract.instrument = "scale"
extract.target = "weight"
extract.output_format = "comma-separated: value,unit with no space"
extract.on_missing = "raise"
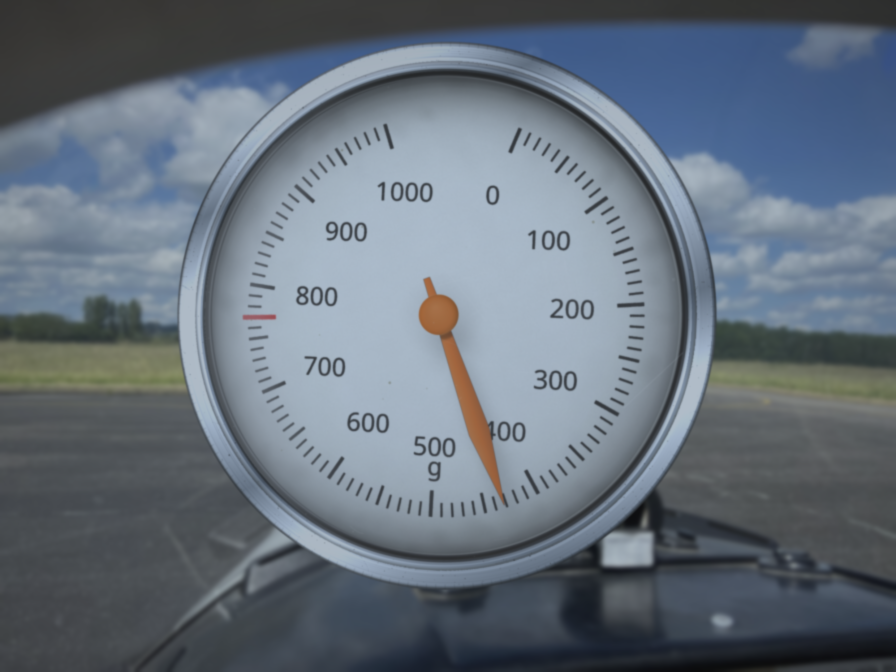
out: 430,g
